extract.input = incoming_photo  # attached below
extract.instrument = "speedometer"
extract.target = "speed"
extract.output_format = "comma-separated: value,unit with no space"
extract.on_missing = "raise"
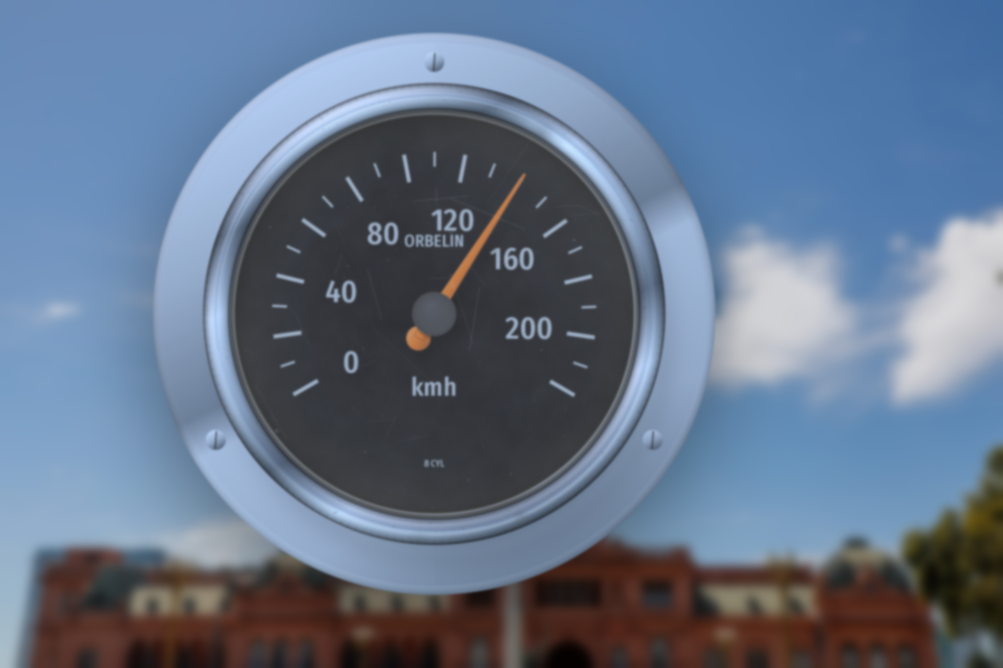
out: 140,km/h
